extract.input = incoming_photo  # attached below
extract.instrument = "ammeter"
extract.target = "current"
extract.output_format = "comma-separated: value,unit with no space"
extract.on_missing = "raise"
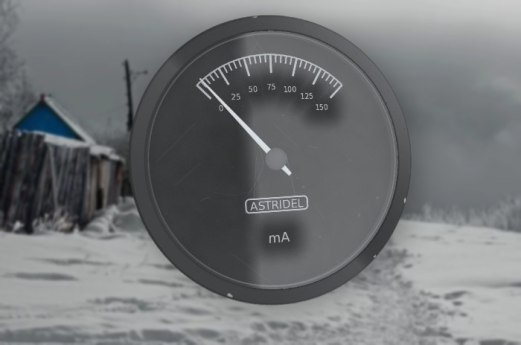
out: 5,mA
